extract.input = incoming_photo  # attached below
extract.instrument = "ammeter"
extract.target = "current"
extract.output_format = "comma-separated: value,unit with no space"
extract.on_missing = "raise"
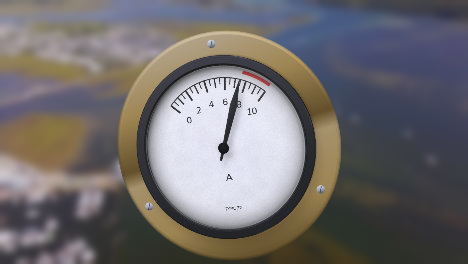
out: 7.5,A
